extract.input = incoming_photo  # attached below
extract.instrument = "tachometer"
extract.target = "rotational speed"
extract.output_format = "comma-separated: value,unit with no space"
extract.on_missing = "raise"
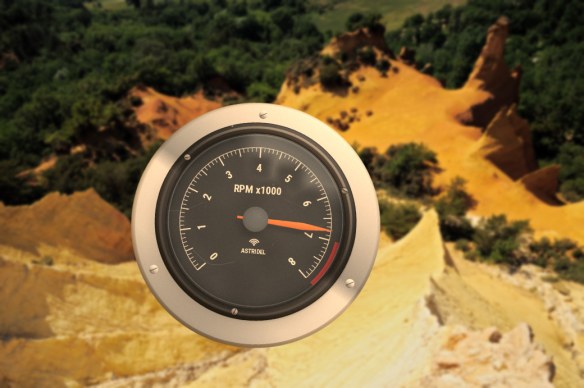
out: 6800,rpm
